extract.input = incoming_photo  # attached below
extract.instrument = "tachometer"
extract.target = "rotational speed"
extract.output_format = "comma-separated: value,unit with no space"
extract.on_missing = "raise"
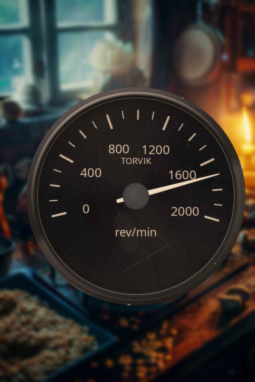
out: 1700,rpm
